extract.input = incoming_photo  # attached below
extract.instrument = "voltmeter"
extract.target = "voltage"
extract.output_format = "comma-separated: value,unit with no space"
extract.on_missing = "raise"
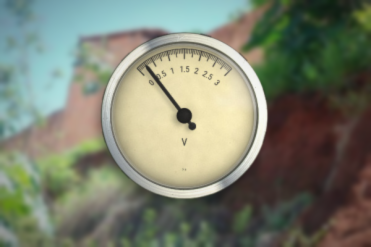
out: 0.25,V
